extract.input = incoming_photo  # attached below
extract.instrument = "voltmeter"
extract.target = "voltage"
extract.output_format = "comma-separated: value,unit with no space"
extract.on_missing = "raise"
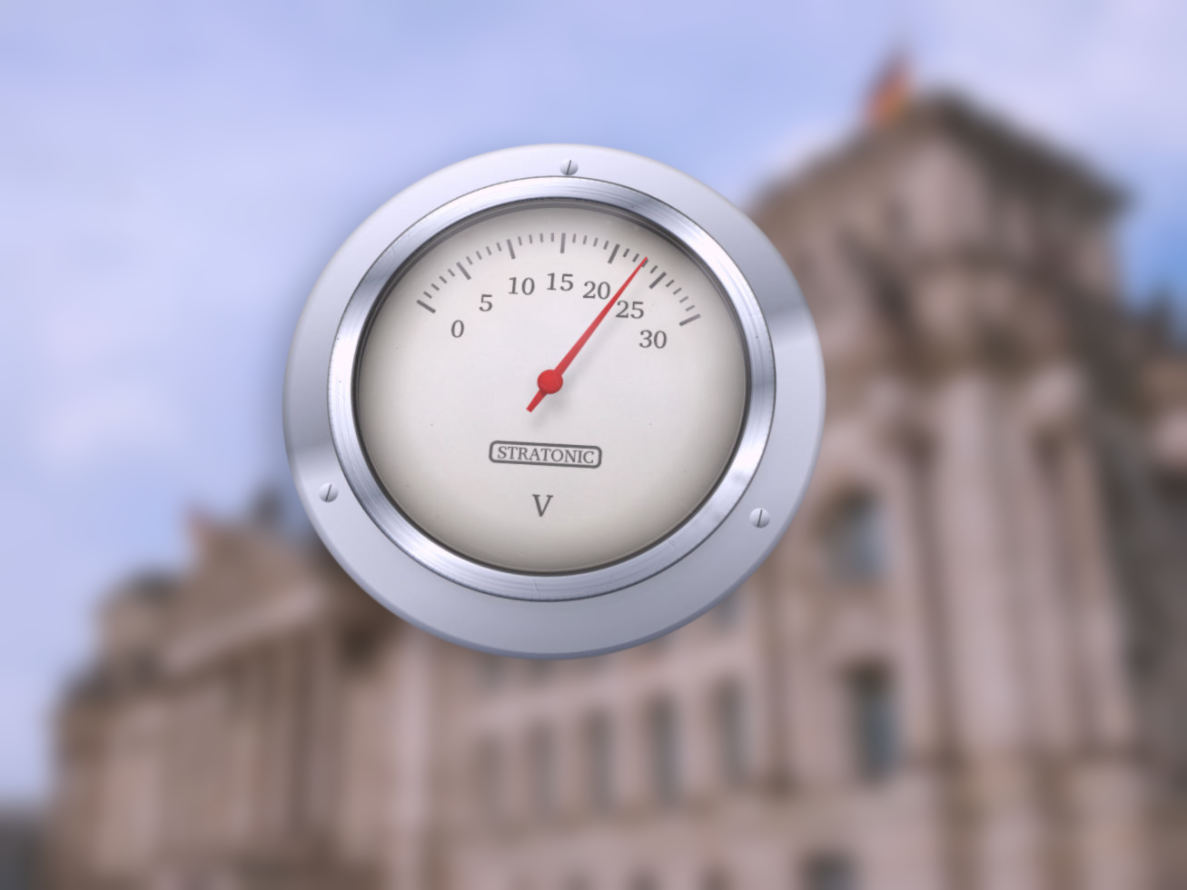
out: 23,V
